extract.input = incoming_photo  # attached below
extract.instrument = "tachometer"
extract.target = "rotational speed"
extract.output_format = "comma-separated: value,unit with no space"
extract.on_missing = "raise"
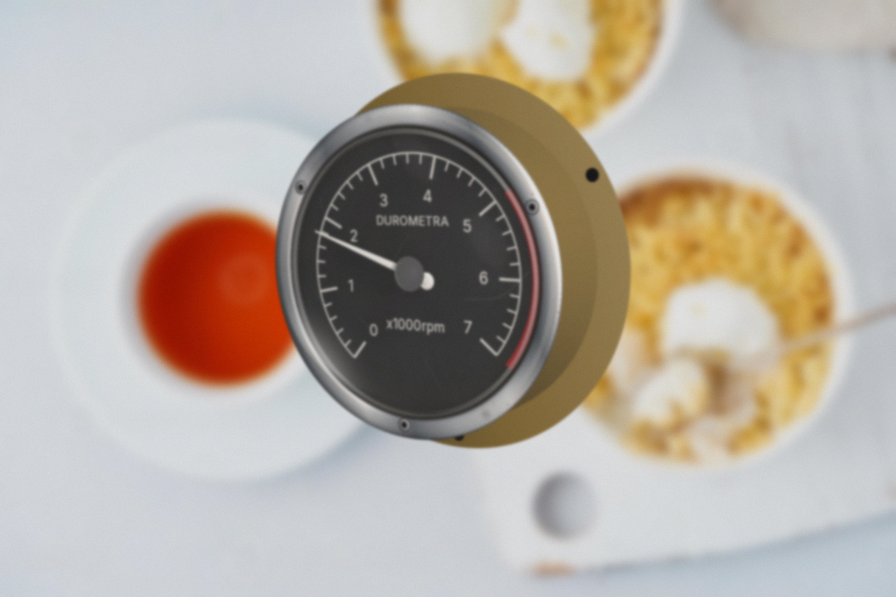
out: 1800,rpm
